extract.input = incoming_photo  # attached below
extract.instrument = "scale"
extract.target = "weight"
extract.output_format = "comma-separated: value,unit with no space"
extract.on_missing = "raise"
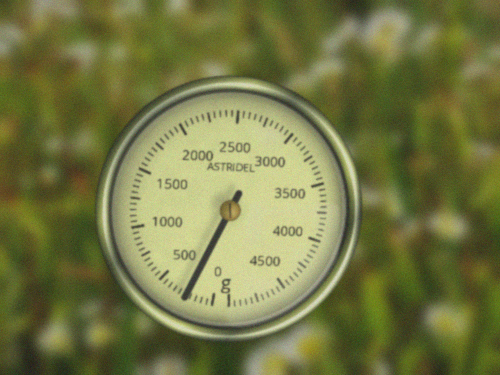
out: 250,g
